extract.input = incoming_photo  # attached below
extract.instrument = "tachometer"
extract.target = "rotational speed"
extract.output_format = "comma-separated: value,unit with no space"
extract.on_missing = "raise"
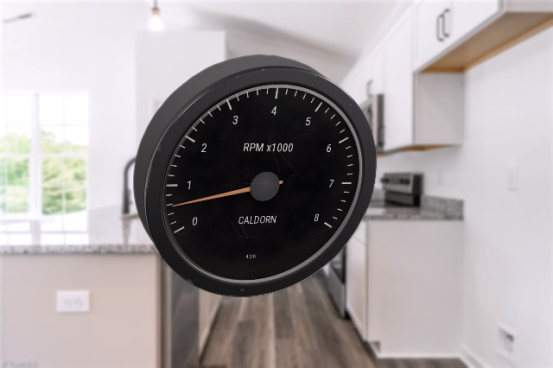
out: 600,rpm
